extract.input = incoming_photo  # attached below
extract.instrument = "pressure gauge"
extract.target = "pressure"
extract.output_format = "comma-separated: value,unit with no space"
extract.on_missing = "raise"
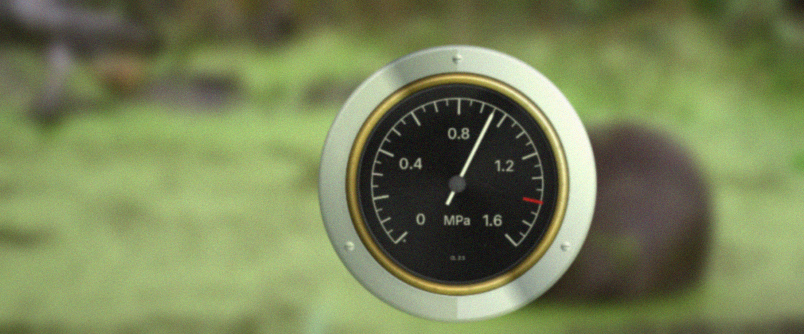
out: 0.95,MPa
